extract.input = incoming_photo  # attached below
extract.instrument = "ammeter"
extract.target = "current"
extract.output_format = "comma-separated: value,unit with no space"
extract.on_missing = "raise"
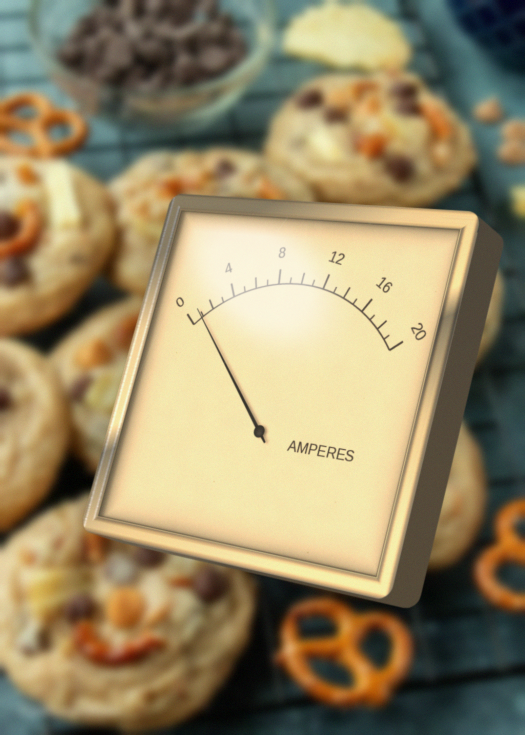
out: 1,A
